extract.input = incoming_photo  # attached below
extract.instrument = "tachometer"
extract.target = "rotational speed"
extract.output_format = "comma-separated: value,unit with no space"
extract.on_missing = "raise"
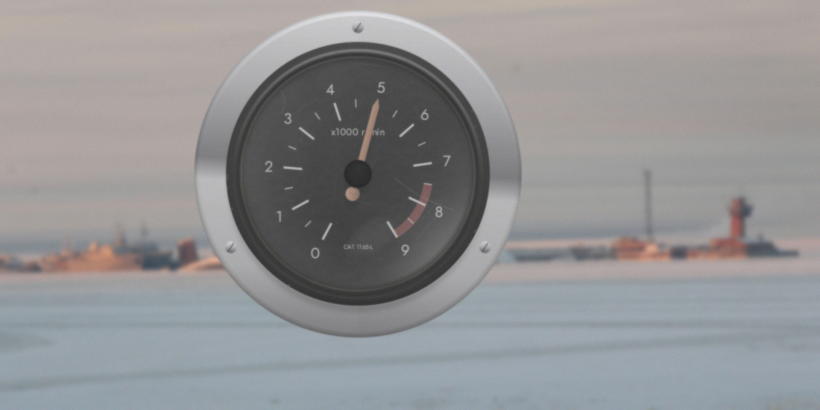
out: 5000,rpm
